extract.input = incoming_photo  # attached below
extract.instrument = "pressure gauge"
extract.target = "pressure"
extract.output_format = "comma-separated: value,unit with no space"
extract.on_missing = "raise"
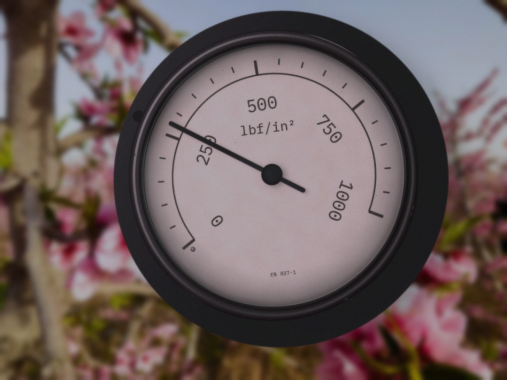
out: 275,psi
